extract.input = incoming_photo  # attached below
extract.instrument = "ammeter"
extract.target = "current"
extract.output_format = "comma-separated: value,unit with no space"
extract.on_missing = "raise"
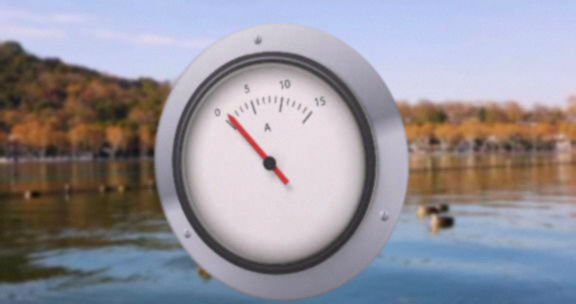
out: 1,A
